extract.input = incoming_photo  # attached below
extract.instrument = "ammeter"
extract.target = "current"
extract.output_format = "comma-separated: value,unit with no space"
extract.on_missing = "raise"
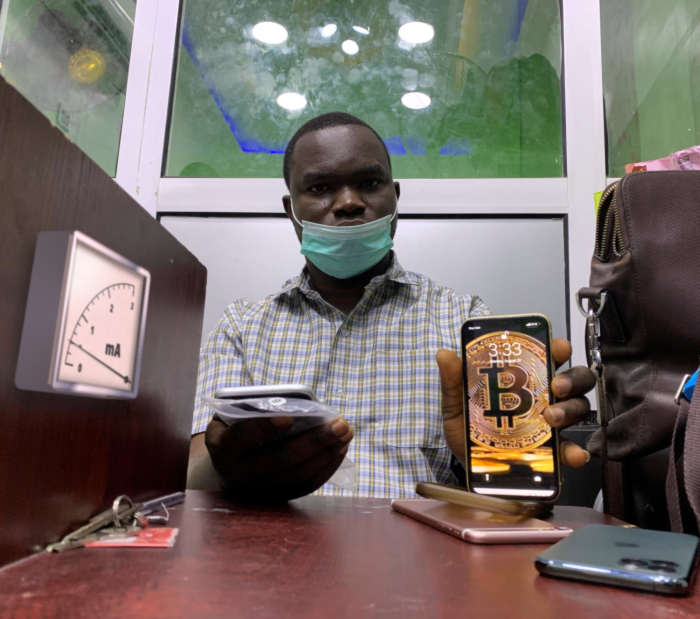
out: 0.4,mA
